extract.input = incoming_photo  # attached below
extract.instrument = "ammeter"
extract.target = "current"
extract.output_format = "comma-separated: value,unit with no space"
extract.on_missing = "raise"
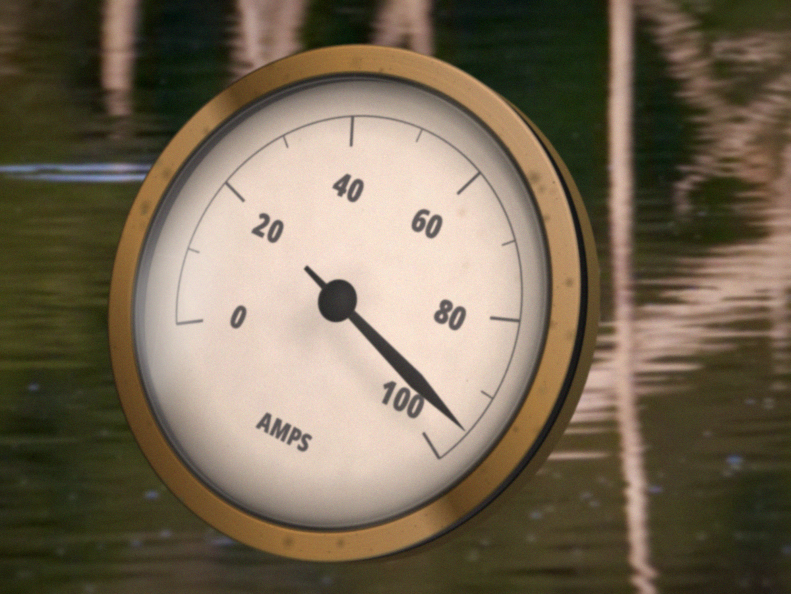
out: 95,A
